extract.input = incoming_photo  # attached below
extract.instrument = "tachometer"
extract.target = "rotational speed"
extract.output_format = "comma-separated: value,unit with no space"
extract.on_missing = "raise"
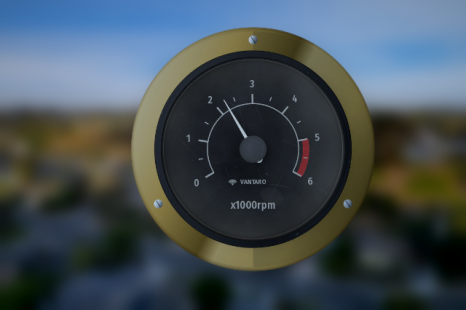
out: 2250,rpm
